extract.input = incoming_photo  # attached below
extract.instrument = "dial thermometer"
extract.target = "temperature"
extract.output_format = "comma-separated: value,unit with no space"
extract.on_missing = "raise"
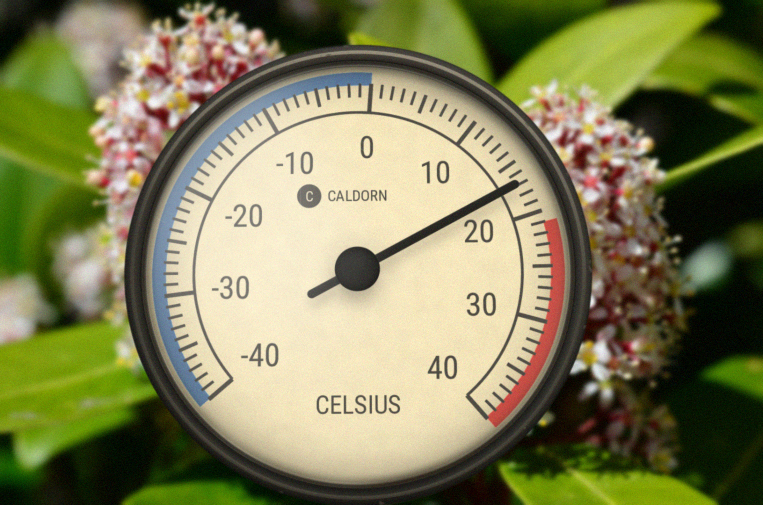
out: 17,°C
